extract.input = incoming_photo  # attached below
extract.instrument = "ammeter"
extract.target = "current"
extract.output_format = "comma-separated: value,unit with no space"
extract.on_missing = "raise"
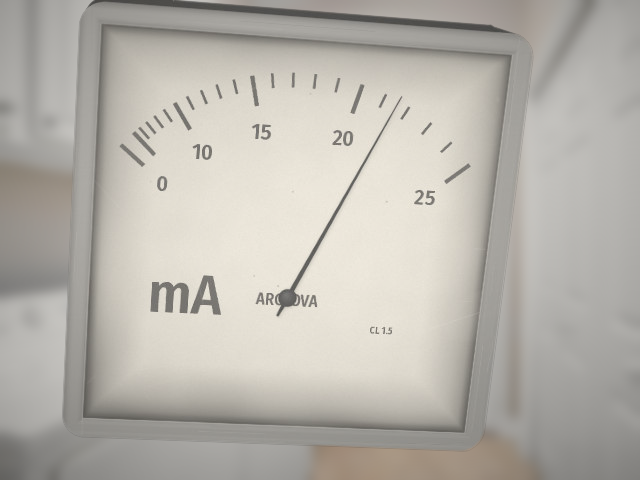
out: 21.5,mA
